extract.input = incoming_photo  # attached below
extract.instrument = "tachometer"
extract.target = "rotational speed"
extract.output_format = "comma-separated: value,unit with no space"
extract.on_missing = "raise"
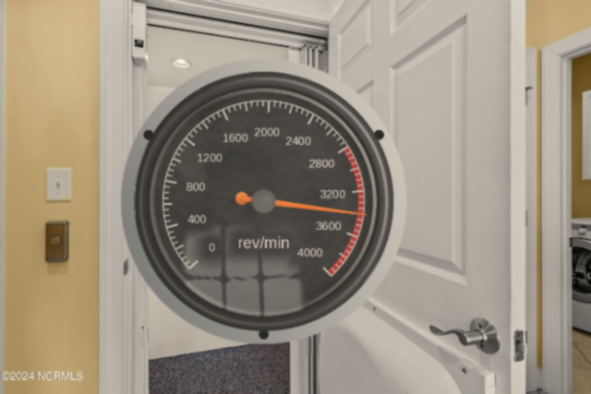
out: 3400,rpm
